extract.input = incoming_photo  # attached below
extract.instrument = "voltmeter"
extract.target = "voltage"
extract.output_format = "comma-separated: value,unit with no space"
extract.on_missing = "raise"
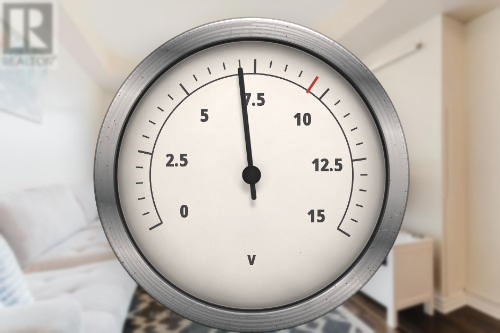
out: 7,V
